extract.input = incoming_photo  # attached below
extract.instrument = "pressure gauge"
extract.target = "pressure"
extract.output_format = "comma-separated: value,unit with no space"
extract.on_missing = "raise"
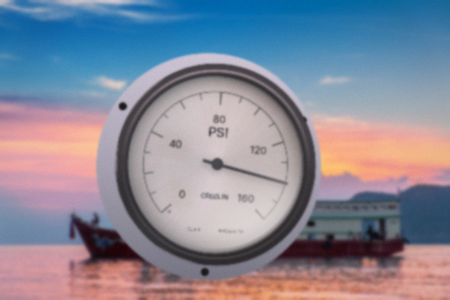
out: 140,psi
